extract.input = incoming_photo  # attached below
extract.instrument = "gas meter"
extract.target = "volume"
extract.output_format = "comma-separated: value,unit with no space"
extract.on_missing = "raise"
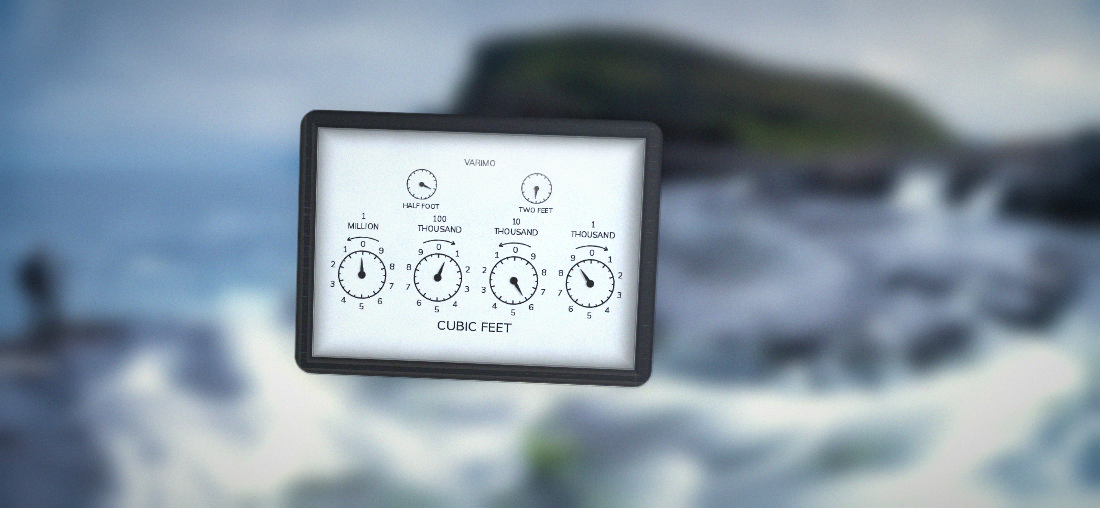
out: 5900,ft³
